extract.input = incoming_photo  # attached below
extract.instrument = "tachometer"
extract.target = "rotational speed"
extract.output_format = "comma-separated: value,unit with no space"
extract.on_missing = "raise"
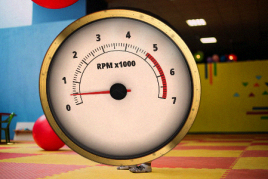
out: 500,rpm
